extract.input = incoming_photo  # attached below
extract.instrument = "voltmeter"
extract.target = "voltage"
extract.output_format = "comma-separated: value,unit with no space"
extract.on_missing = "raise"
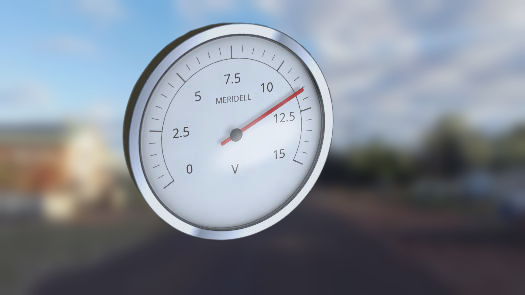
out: 11.5,V
